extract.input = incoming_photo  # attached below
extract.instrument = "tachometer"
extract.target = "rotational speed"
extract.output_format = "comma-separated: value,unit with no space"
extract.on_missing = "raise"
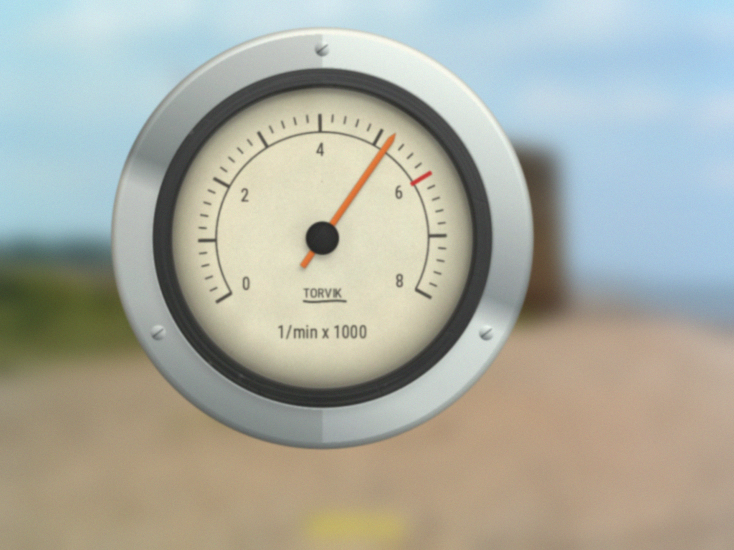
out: 5200,rpm
